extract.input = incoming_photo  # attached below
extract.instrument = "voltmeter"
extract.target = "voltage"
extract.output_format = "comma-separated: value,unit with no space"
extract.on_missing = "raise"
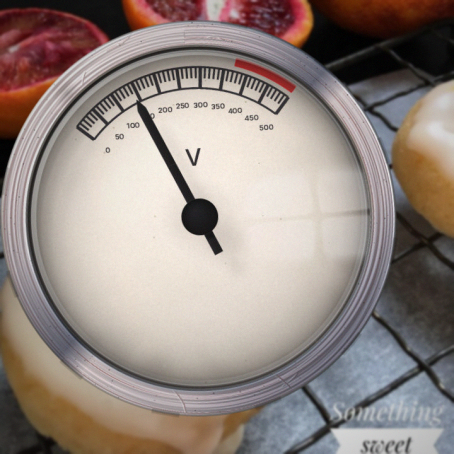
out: 140,V
